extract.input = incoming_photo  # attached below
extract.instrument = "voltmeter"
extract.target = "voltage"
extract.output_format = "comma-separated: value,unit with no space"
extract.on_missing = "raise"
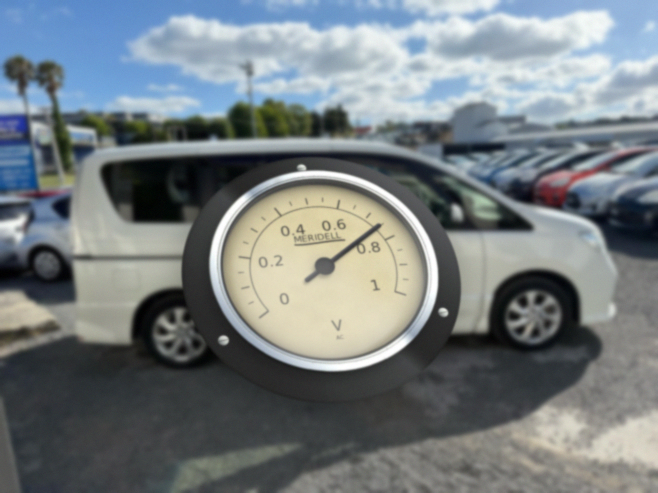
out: 0.75,V
